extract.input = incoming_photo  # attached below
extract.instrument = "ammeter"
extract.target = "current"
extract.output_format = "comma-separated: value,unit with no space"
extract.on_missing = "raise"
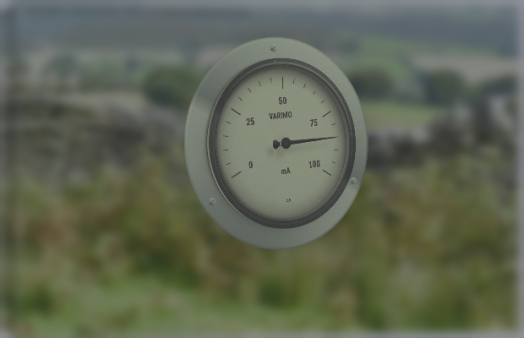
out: 85,mA
